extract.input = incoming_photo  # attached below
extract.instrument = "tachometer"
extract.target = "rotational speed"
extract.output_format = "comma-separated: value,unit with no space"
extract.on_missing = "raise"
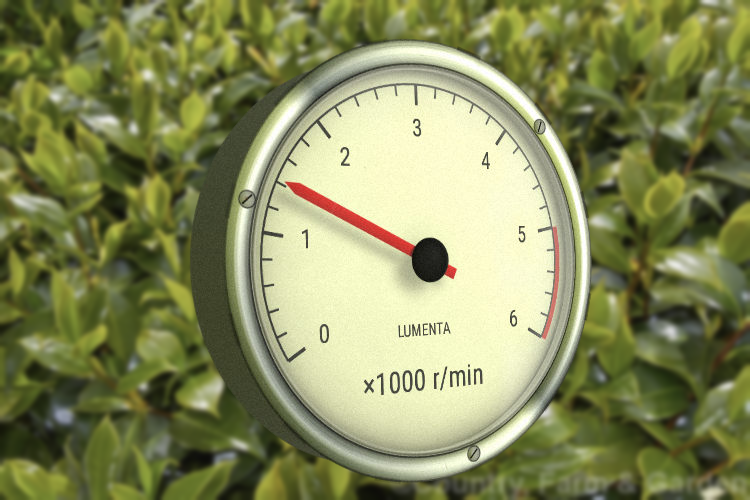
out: 1400,rpm
